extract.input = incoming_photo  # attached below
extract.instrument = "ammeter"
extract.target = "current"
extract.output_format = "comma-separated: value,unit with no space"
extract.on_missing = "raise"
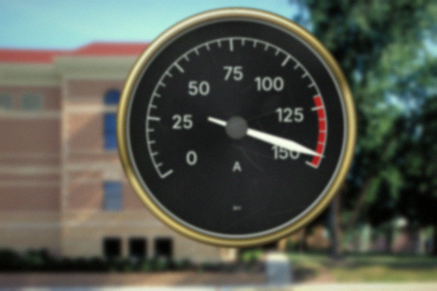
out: 145,A
